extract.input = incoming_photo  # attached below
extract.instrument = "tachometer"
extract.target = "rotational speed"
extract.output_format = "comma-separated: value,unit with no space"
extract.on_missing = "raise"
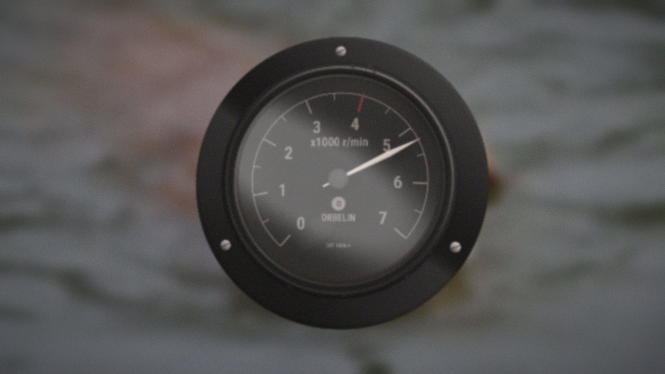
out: 5250,rpm
